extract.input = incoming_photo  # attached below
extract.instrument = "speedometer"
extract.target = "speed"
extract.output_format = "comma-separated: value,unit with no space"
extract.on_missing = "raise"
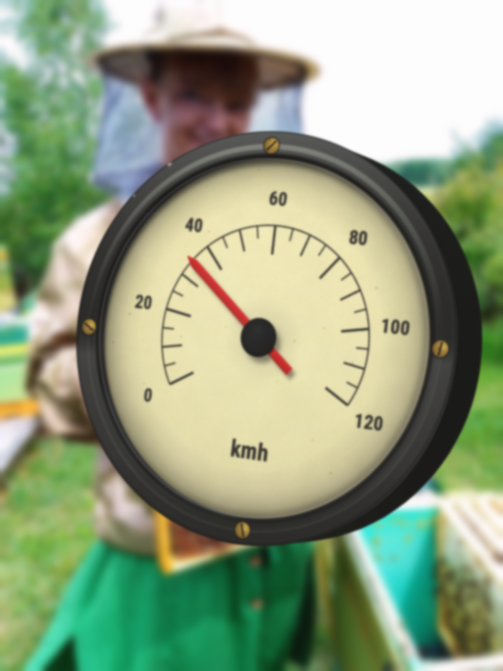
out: 35,km/h
